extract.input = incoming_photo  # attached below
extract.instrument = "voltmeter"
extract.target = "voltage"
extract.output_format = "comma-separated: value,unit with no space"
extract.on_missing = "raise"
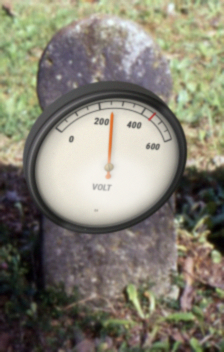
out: 250,V
